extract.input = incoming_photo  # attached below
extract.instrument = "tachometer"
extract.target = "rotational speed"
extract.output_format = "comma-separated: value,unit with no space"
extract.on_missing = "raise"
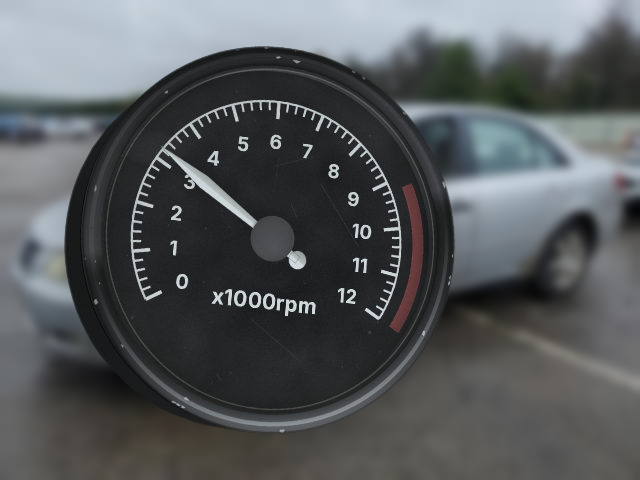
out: 3200,rpm
